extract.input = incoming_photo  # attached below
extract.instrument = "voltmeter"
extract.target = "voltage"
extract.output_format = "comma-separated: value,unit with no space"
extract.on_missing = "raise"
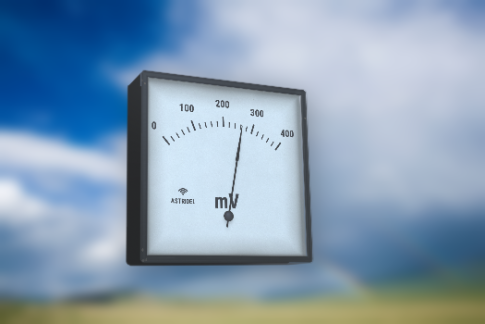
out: 260,mV
